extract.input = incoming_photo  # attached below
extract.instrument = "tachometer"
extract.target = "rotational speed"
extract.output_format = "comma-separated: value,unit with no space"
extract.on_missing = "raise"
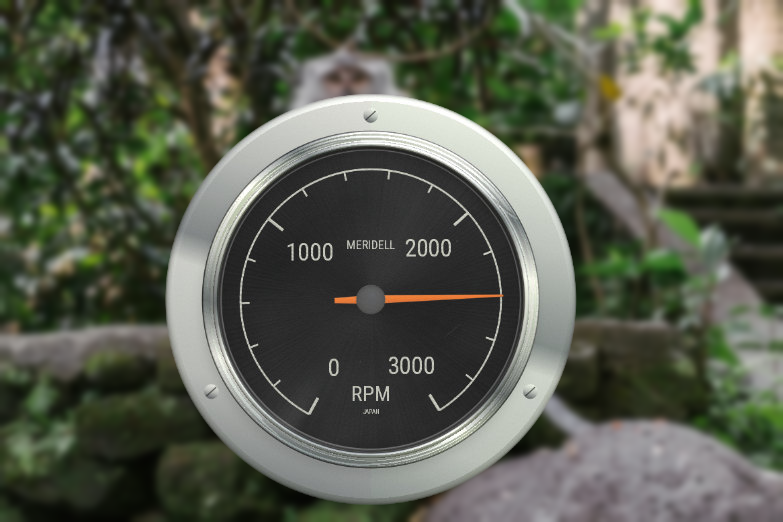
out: 2400,rpm
